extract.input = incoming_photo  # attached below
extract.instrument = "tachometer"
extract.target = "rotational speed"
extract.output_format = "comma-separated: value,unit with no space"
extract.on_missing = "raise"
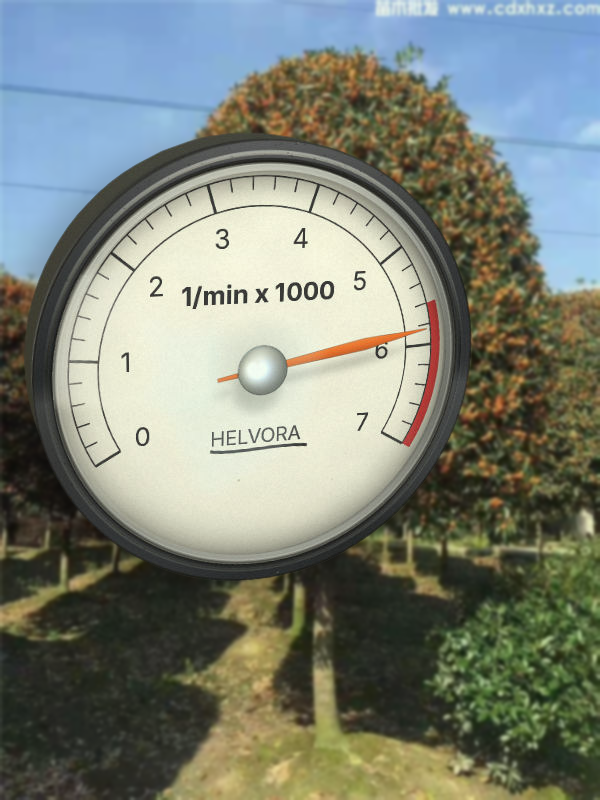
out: 5800,rpm
